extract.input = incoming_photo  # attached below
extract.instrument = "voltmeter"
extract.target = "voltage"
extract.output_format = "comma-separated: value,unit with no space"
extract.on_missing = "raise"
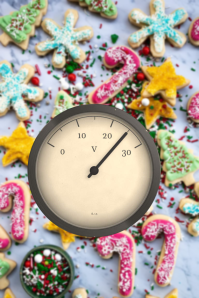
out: 25,V
